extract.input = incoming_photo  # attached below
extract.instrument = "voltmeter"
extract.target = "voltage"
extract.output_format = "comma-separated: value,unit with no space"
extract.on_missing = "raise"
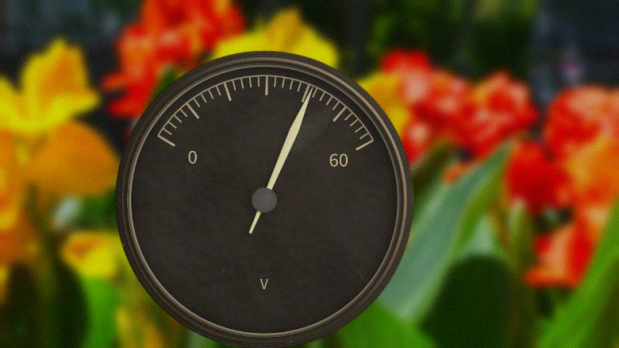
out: 41,V
